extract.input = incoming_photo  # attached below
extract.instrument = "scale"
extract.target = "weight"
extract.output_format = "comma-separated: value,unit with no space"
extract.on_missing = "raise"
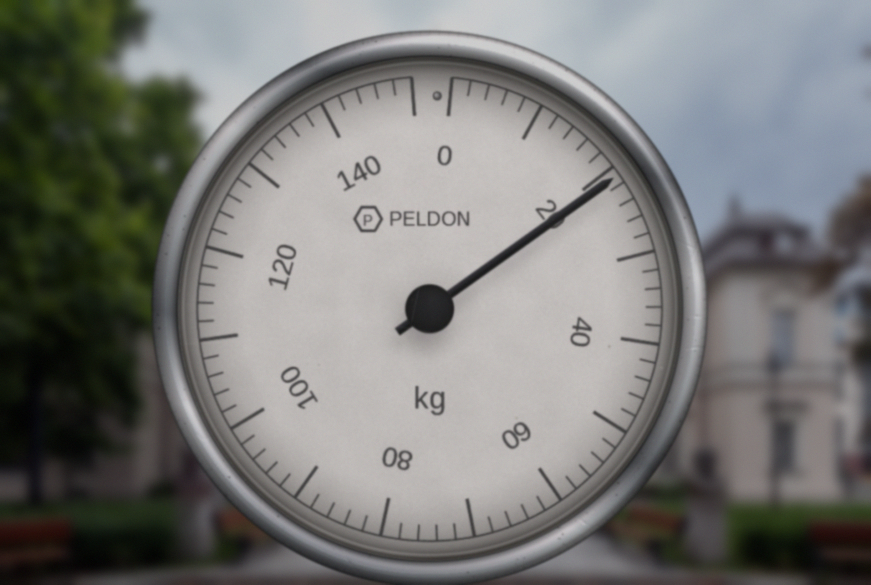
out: 21,kg
